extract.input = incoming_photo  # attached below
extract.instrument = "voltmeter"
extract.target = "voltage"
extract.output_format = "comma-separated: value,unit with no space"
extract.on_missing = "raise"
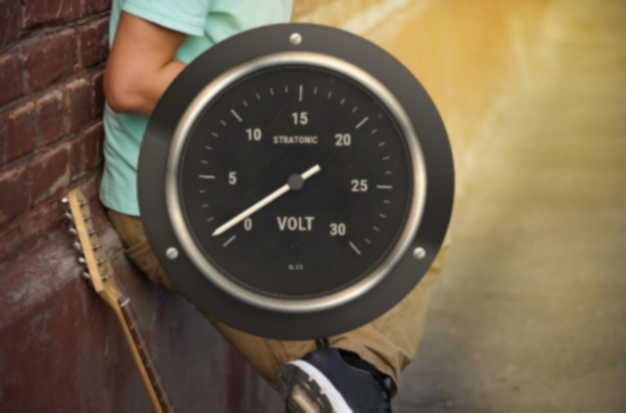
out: 1,V
